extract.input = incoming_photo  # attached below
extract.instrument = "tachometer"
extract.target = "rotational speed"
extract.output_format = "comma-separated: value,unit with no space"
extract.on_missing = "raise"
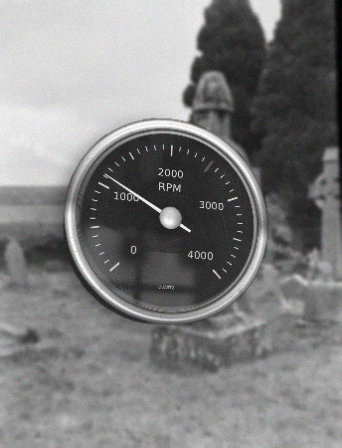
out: 1100,rpm
